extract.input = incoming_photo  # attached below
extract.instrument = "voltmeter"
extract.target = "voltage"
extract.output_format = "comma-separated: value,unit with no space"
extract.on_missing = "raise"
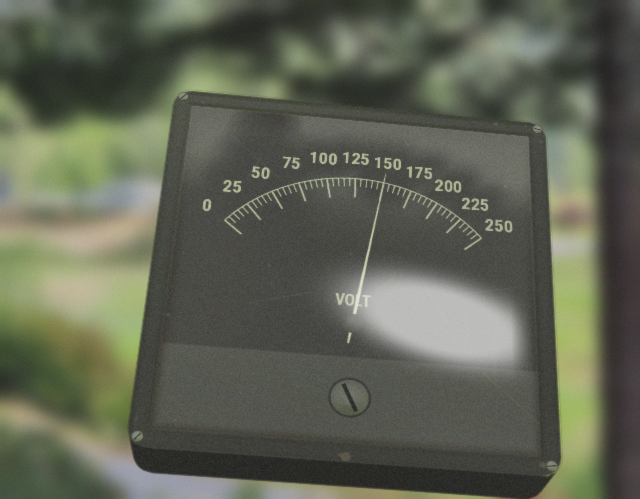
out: 150,V
